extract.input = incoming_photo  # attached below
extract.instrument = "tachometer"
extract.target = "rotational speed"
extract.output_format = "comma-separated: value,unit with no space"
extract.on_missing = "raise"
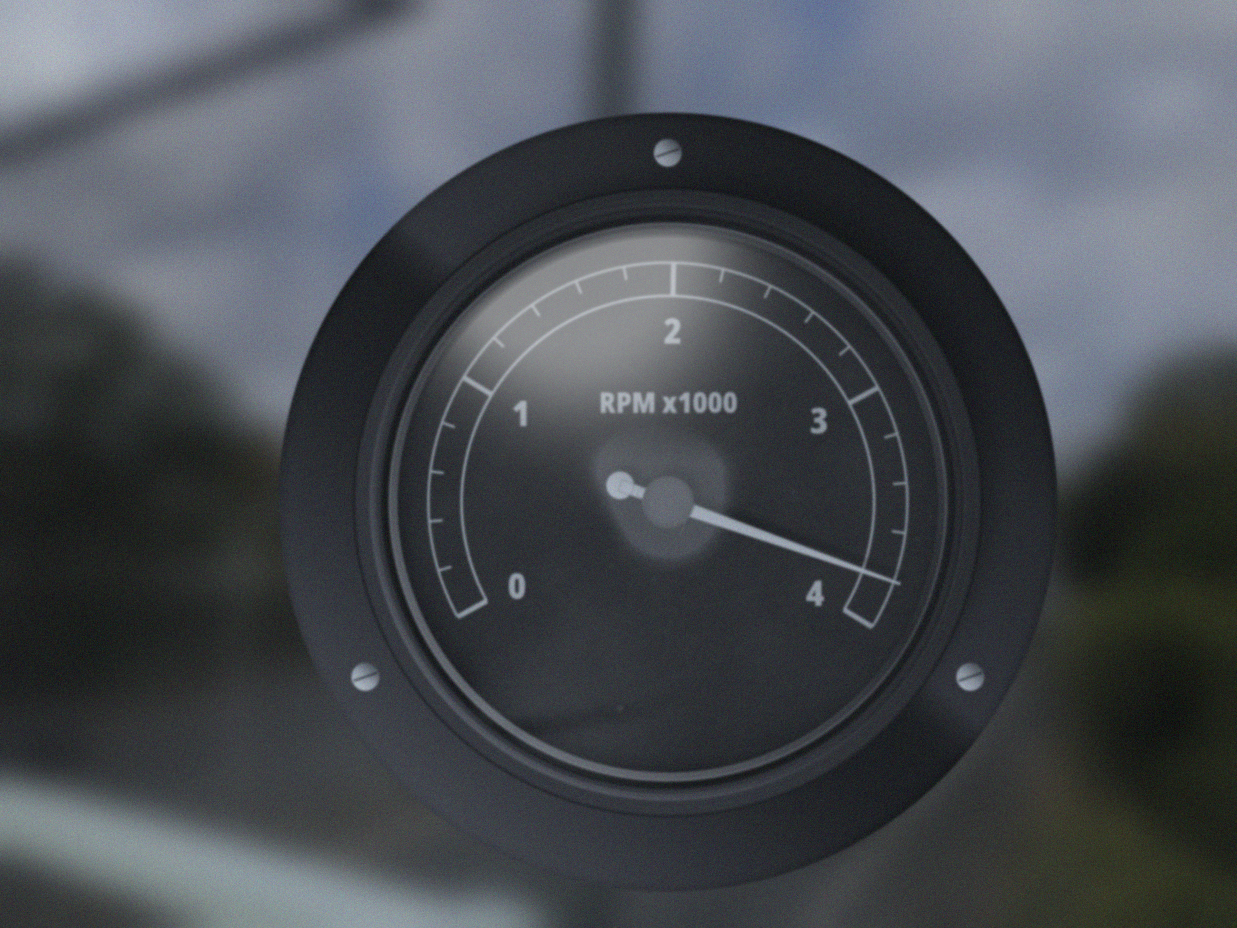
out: 3800,rpm
